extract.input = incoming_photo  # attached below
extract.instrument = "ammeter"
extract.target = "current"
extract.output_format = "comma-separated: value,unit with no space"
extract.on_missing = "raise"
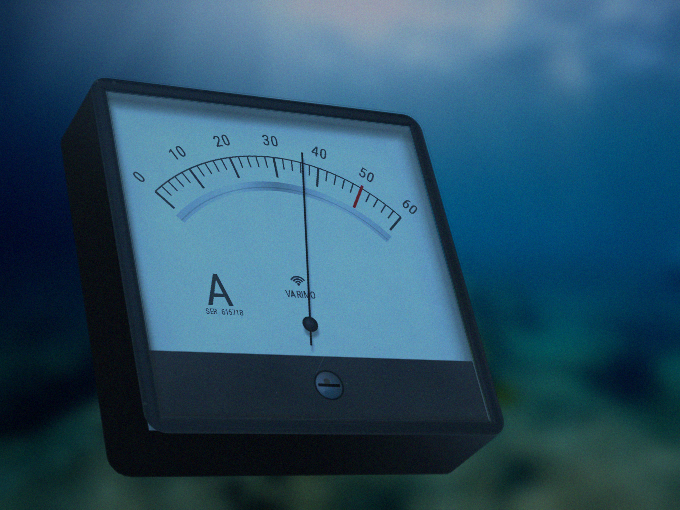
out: 36,A
